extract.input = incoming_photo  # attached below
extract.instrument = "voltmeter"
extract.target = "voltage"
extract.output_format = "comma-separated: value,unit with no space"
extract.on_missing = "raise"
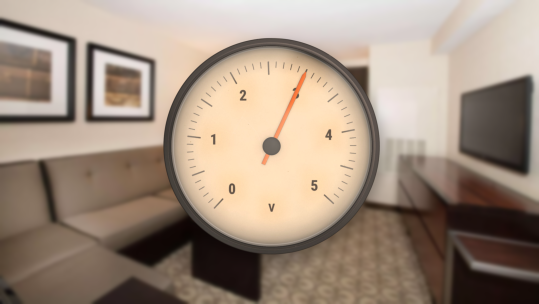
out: 3,V
